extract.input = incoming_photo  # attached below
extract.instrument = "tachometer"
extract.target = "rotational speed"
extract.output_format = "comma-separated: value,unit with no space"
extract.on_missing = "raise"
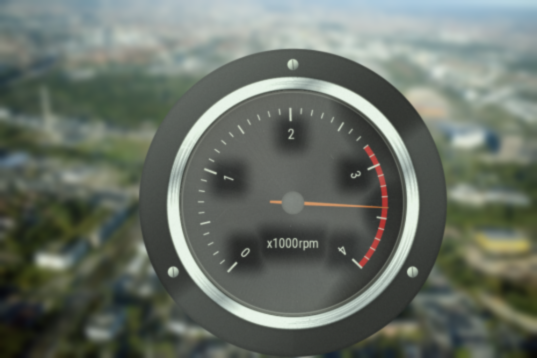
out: 3400,rpm
